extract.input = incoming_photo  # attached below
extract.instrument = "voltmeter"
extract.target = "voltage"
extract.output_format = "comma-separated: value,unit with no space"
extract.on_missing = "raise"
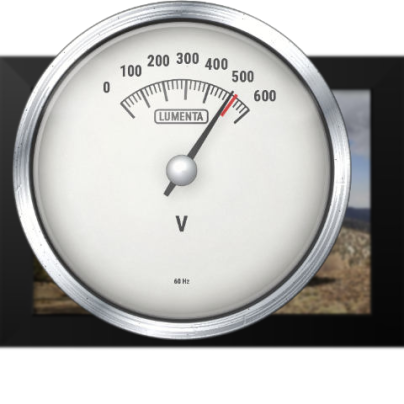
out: 500,V
